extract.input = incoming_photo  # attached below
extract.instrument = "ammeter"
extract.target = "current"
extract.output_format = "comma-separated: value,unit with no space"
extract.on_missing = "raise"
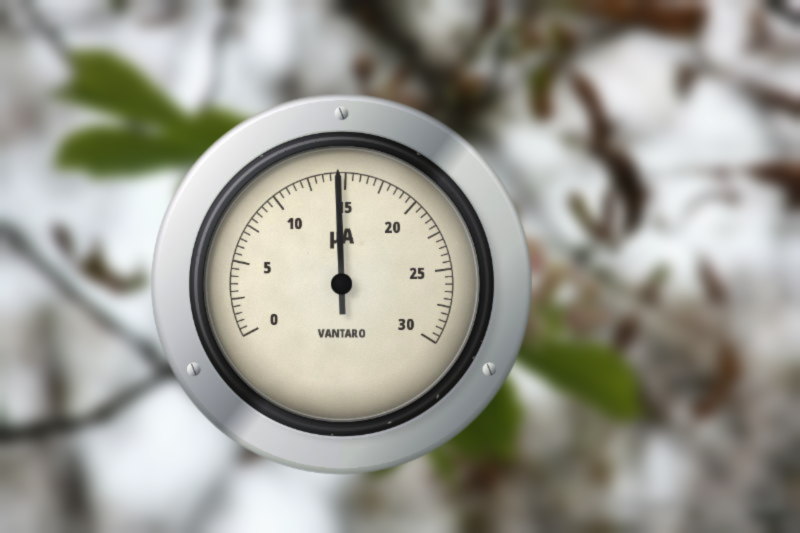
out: 14.5,µA
